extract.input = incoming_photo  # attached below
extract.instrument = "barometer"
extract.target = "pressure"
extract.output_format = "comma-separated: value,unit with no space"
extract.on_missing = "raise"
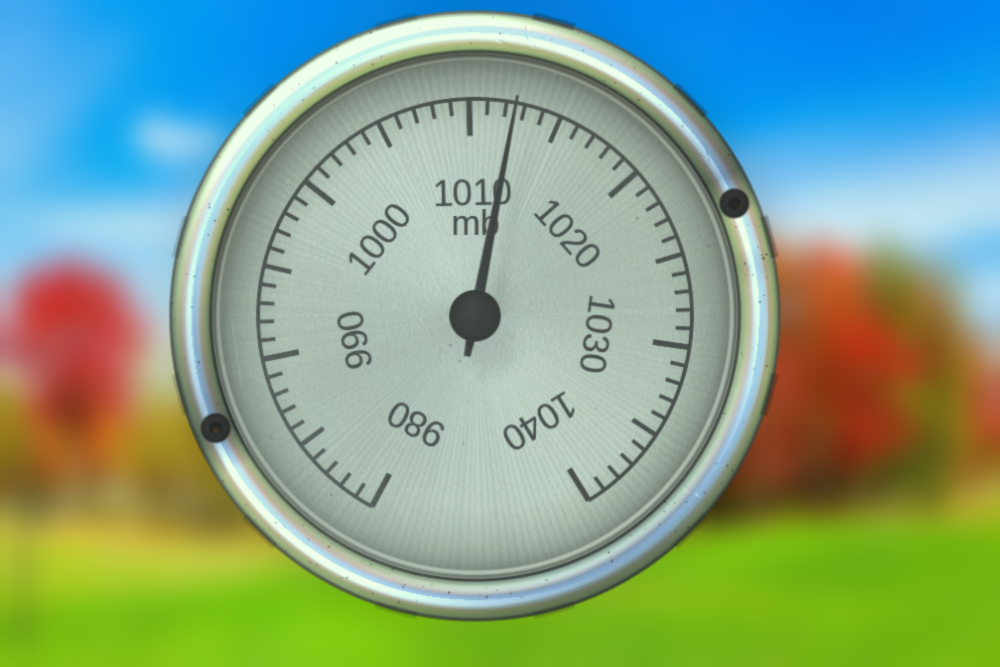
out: 1012.5,mbar
